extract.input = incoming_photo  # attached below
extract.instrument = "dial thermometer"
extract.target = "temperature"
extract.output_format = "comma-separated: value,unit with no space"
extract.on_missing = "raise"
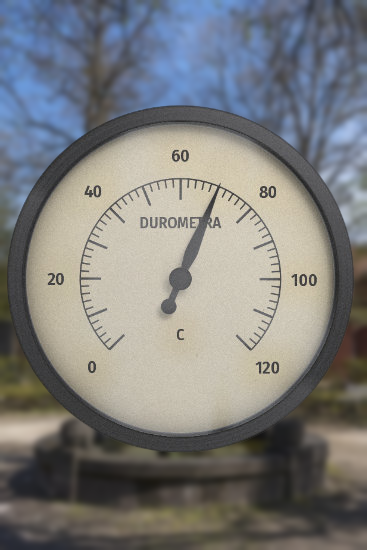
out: 70,°C
